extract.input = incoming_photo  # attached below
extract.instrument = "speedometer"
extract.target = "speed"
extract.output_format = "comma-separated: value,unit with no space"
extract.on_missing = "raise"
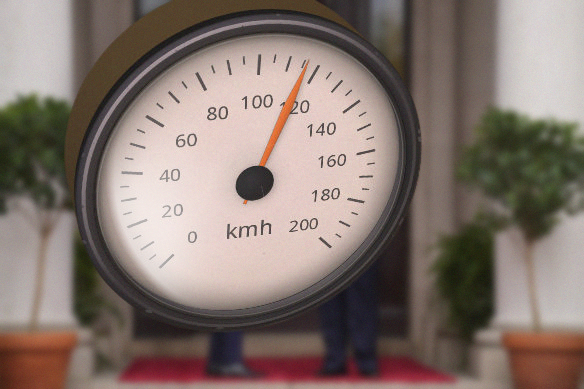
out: 115,km/h
